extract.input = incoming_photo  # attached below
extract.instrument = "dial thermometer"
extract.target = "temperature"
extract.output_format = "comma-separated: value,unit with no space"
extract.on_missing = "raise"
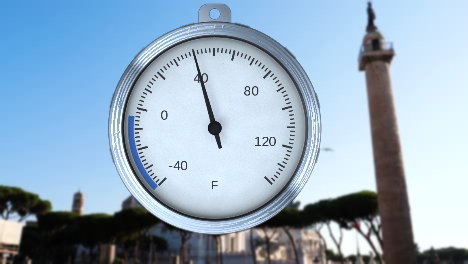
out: 40,°F
